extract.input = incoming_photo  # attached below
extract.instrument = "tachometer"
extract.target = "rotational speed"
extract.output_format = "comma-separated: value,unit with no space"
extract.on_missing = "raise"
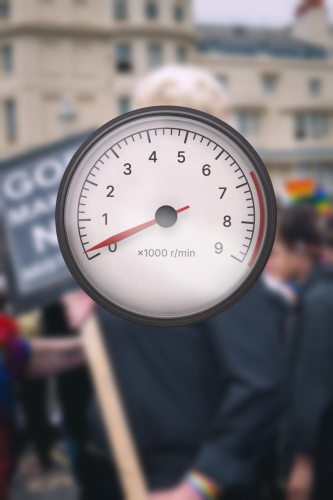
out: 200,rpm
